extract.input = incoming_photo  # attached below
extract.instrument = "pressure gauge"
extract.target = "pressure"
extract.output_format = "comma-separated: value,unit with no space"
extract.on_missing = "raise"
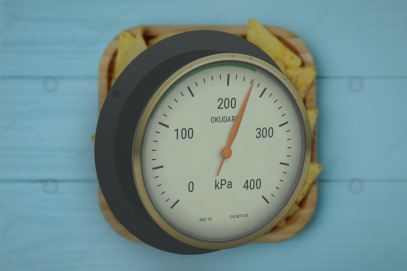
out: 230,kPa
